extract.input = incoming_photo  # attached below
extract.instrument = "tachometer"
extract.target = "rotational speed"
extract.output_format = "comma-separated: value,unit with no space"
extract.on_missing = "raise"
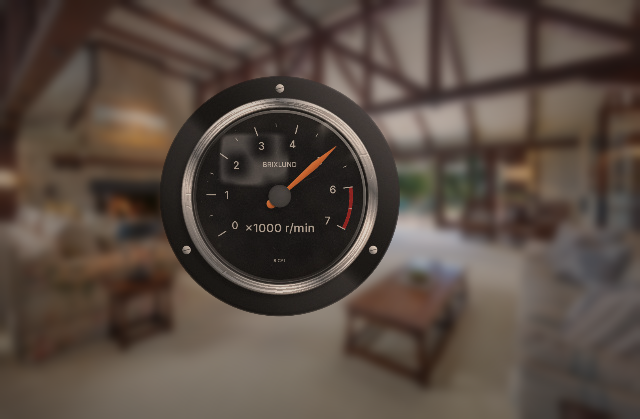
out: 5000,rpm
